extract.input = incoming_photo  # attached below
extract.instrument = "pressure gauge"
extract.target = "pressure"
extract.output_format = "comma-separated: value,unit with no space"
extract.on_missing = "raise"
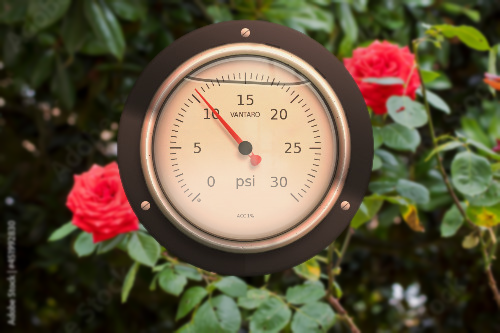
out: 10.5,psi
